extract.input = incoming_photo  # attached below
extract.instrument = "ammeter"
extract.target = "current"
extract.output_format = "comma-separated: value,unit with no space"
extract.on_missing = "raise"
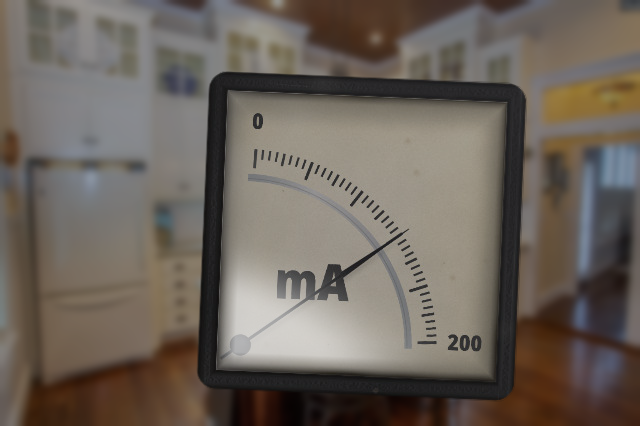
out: 120,mA
